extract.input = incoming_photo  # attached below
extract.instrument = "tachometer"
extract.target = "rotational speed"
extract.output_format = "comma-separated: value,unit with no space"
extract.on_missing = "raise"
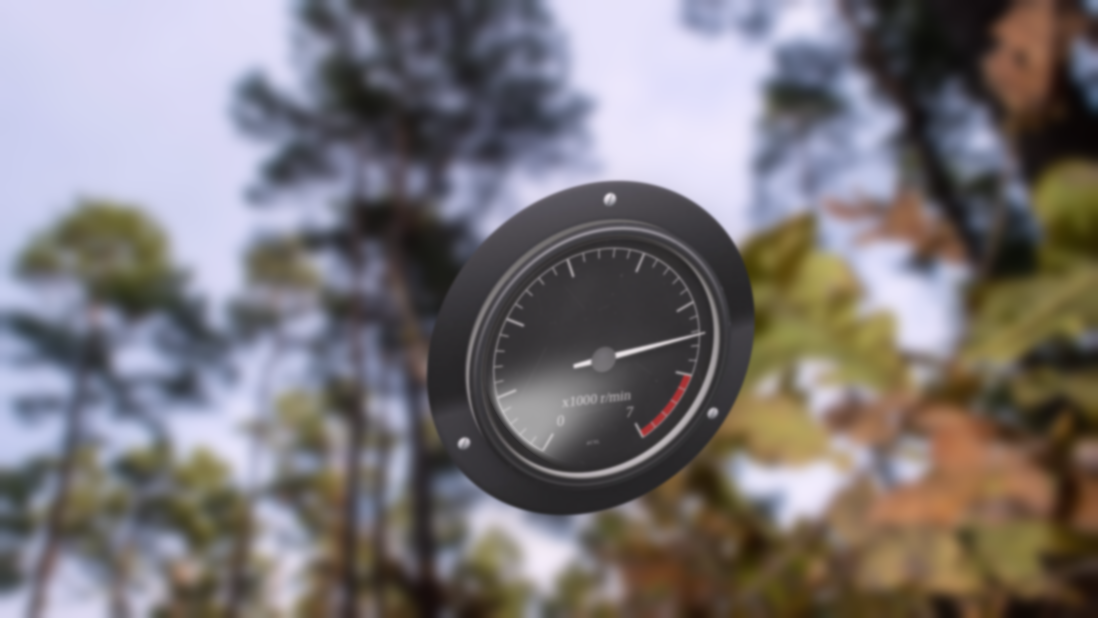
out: 5400,rpm
